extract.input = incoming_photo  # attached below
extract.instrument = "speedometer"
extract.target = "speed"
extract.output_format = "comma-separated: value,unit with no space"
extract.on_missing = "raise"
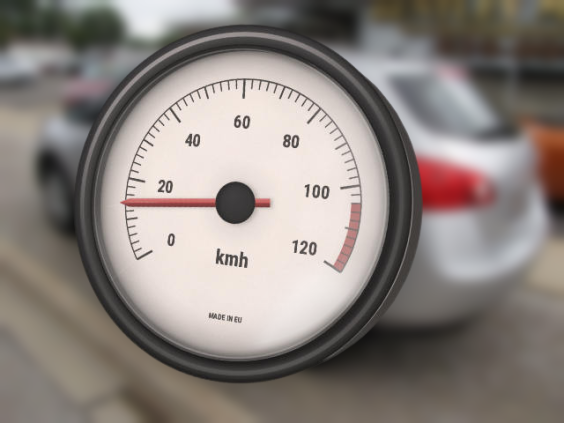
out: 14,km/h
